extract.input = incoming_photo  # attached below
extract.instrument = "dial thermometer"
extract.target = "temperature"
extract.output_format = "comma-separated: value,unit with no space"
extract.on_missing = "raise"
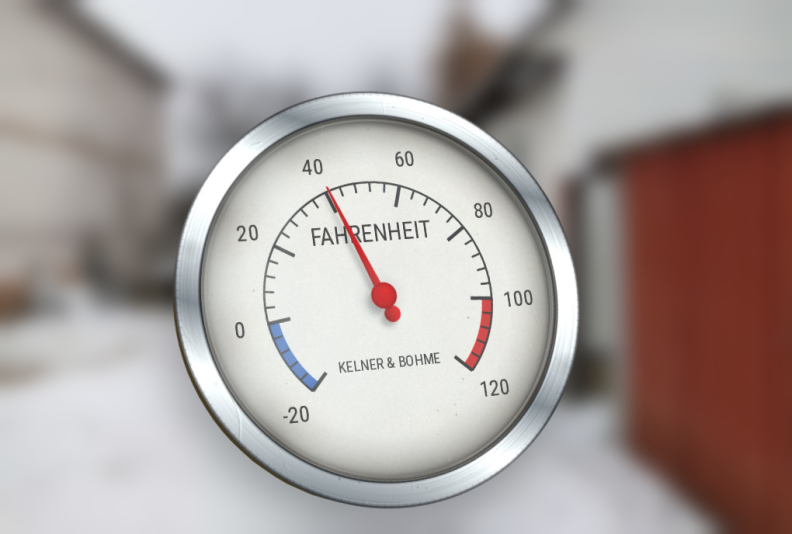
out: 40,°F
